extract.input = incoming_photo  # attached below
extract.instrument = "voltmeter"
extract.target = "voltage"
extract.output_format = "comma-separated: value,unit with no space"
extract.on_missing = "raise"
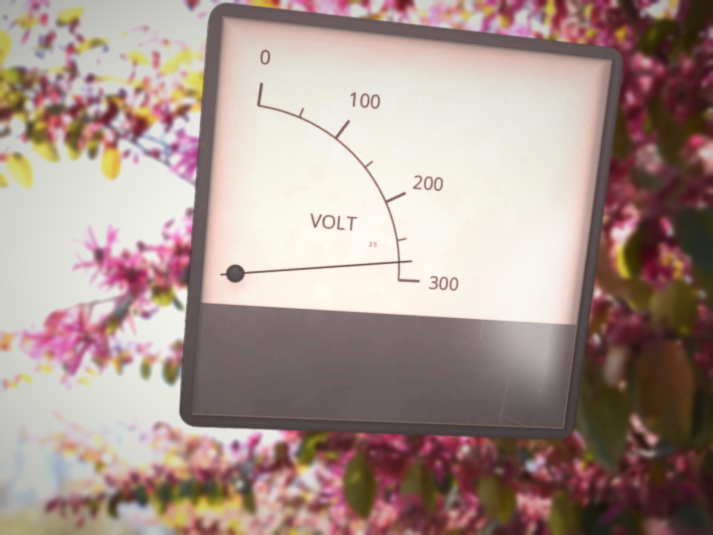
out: 275,V
